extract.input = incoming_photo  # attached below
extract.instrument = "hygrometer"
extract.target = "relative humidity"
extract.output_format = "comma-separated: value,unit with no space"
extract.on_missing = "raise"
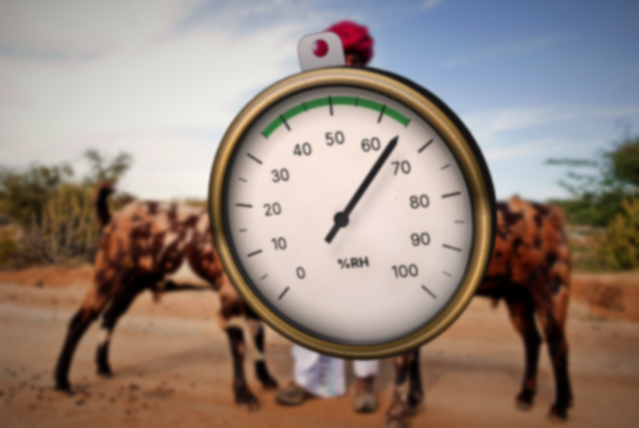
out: 65,%
